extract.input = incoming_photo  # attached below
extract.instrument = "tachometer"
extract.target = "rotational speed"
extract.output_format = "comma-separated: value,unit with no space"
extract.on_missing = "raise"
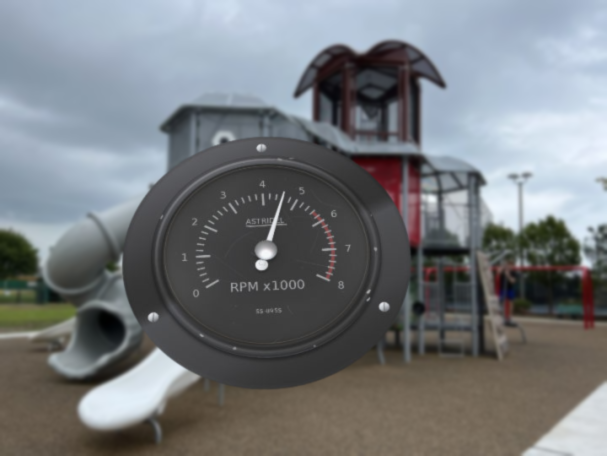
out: 4600,rpm
